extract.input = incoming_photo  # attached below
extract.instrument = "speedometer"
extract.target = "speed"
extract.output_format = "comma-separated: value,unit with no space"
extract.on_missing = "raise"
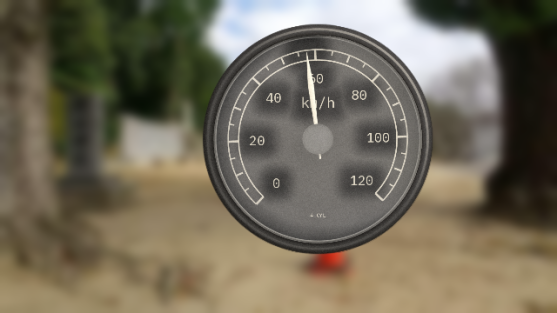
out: 57.5,km/h
